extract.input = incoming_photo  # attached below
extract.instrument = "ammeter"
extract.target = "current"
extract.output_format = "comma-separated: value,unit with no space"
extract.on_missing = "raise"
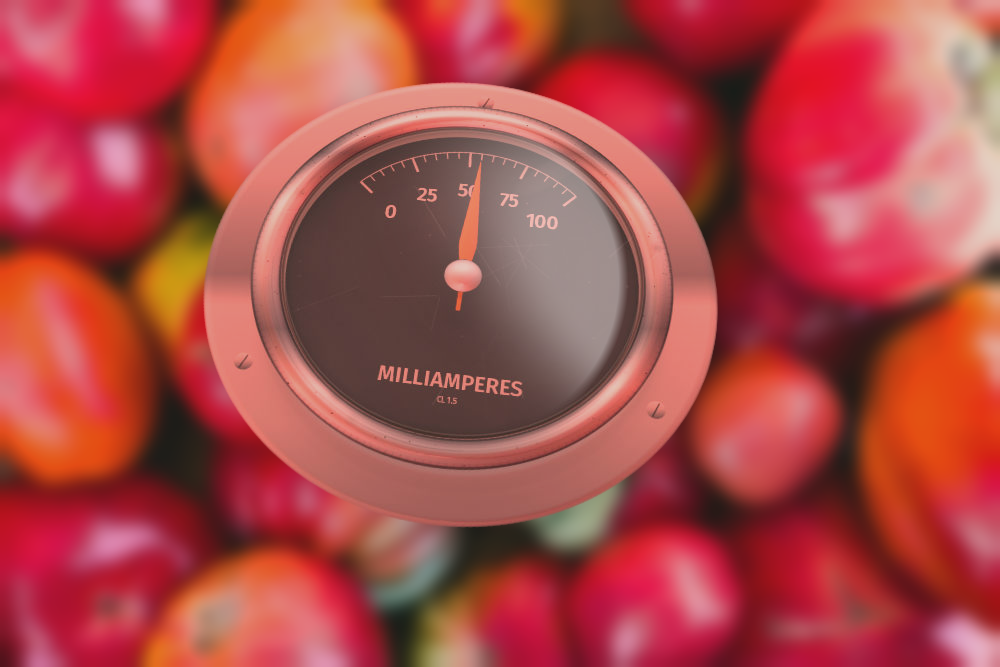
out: 55,mA
